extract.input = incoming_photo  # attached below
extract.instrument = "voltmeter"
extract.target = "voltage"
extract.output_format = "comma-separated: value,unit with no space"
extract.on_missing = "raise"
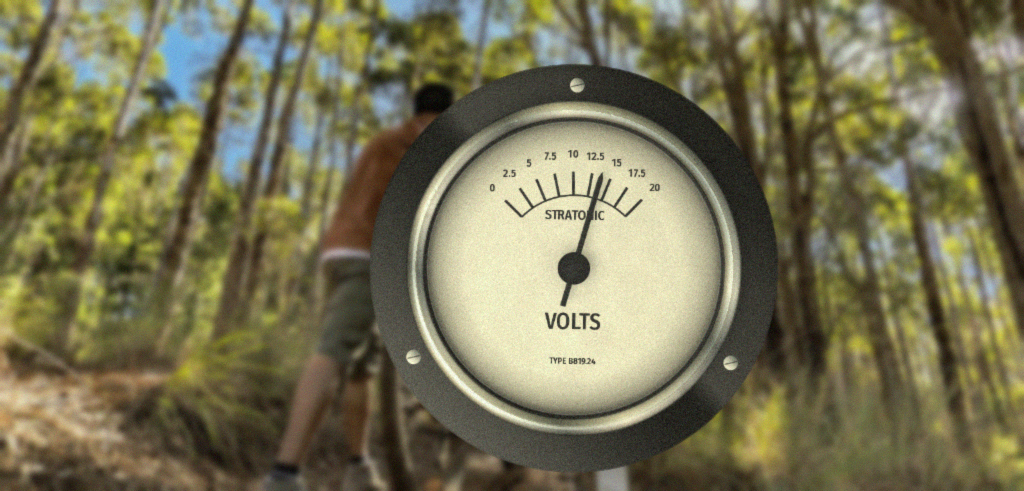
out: 13.75,V
